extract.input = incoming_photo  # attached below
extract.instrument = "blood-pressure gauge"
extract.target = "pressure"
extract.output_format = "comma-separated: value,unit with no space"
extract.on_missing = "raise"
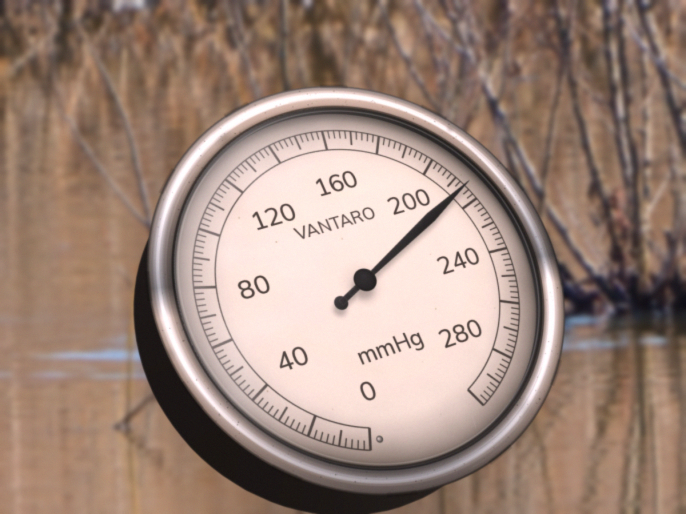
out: 214,mmHg
